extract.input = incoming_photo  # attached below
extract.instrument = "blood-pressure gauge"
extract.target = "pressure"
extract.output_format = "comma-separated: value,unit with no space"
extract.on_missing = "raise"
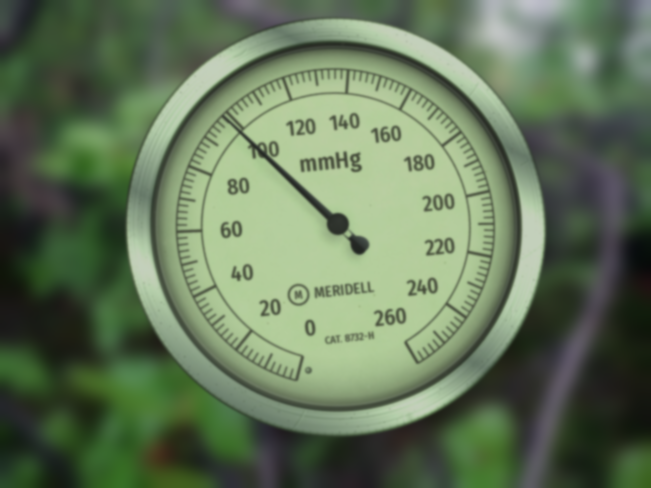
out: 98,mmHg
